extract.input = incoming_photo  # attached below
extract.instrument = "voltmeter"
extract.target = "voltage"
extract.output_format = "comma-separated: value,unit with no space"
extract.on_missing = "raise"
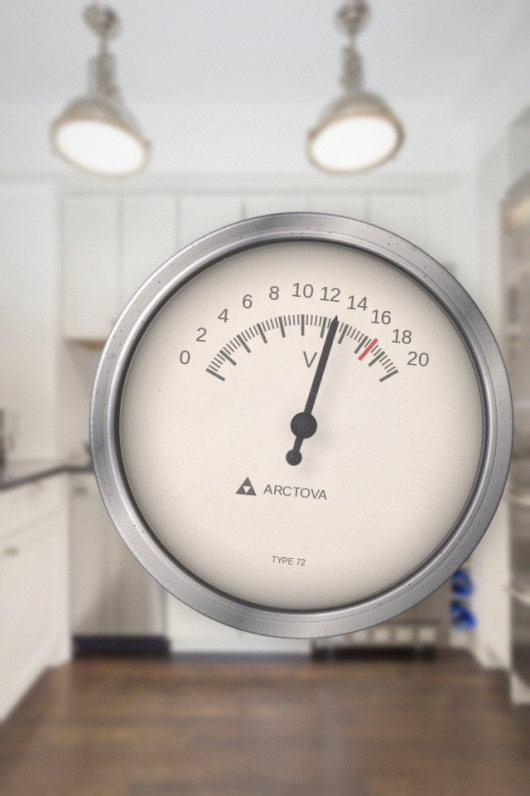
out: 12.8,V
